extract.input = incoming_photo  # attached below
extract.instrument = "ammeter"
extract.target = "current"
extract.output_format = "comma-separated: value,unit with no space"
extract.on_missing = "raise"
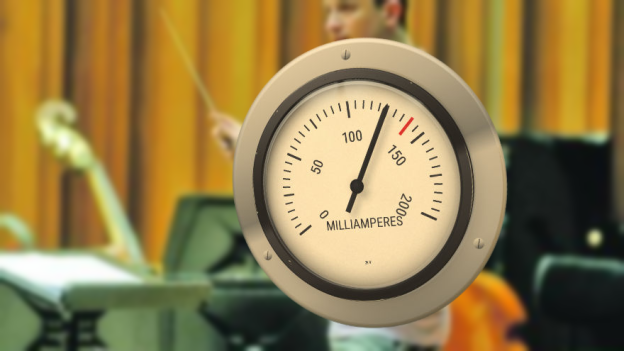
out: 125,mA
